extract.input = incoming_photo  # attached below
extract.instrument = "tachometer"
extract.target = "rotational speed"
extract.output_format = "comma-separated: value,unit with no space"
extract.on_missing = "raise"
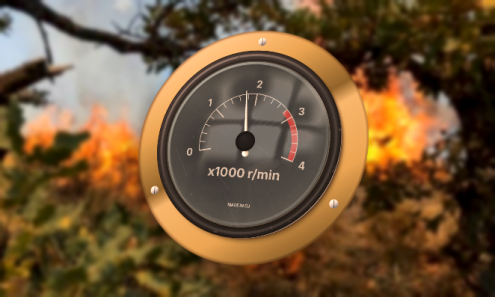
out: 1800,rpm
